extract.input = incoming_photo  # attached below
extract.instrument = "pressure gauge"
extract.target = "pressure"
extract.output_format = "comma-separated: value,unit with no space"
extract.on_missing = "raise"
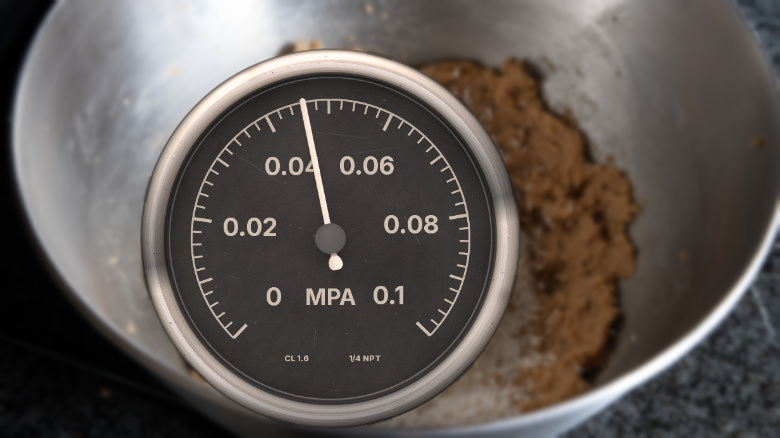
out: 0.046,MPa
